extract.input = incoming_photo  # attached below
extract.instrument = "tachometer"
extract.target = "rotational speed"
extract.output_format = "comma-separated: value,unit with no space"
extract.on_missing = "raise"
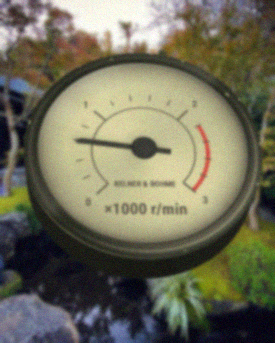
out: 600,rpm
